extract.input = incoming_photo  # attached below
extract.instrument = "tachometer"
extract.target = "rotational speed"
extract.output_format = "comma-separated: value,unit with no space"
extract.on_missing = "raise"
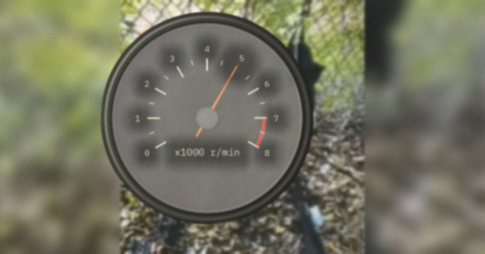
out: 5000,rpm
